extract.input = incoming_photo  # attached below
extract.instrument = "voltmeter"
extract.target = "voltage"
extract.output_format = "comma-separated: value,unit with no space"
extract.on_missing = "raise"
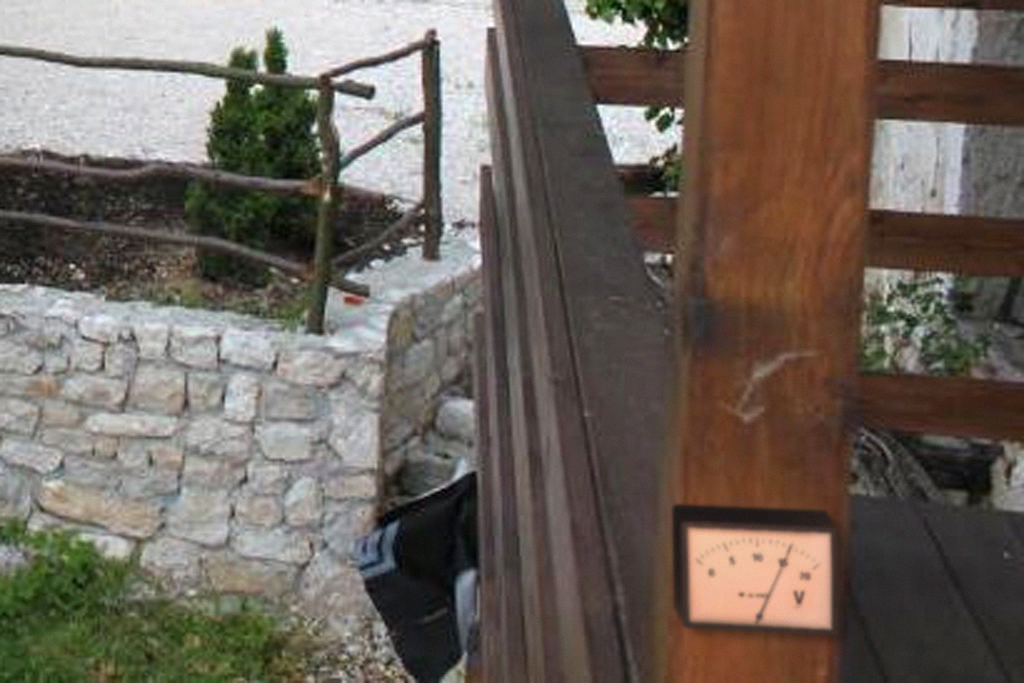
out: 15,V
